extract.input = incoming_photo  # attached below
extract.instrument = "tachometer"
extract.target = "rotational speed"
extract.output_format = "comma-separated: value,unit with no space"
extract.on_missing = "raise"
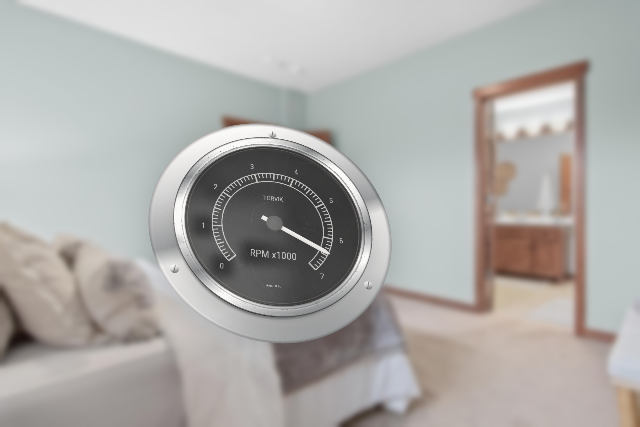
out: 6500,rpm
